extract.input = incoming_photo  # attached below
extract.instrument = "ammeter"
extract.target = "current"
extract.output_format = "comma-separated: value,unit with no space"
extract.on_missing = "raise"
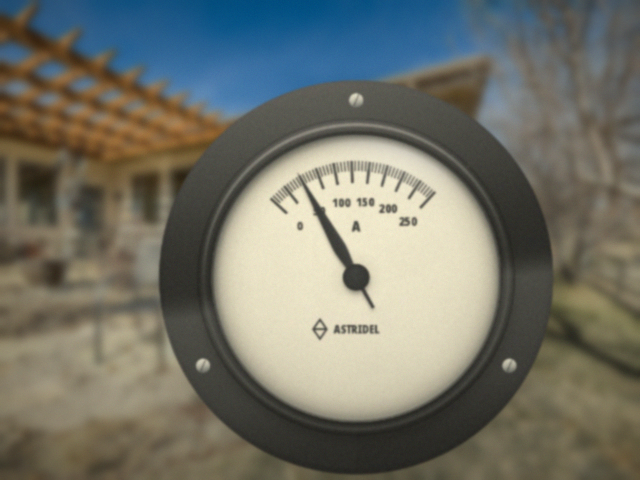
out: 50,A
